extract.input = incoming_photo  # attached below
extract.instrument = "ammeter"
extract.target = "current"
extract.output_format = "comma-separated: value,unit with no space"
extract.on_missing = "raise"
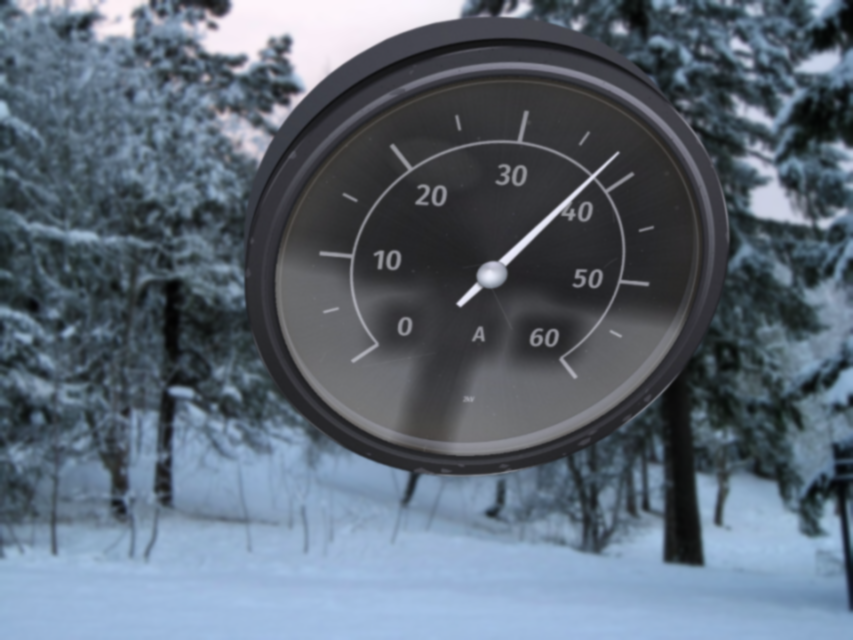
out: 37.5,A
